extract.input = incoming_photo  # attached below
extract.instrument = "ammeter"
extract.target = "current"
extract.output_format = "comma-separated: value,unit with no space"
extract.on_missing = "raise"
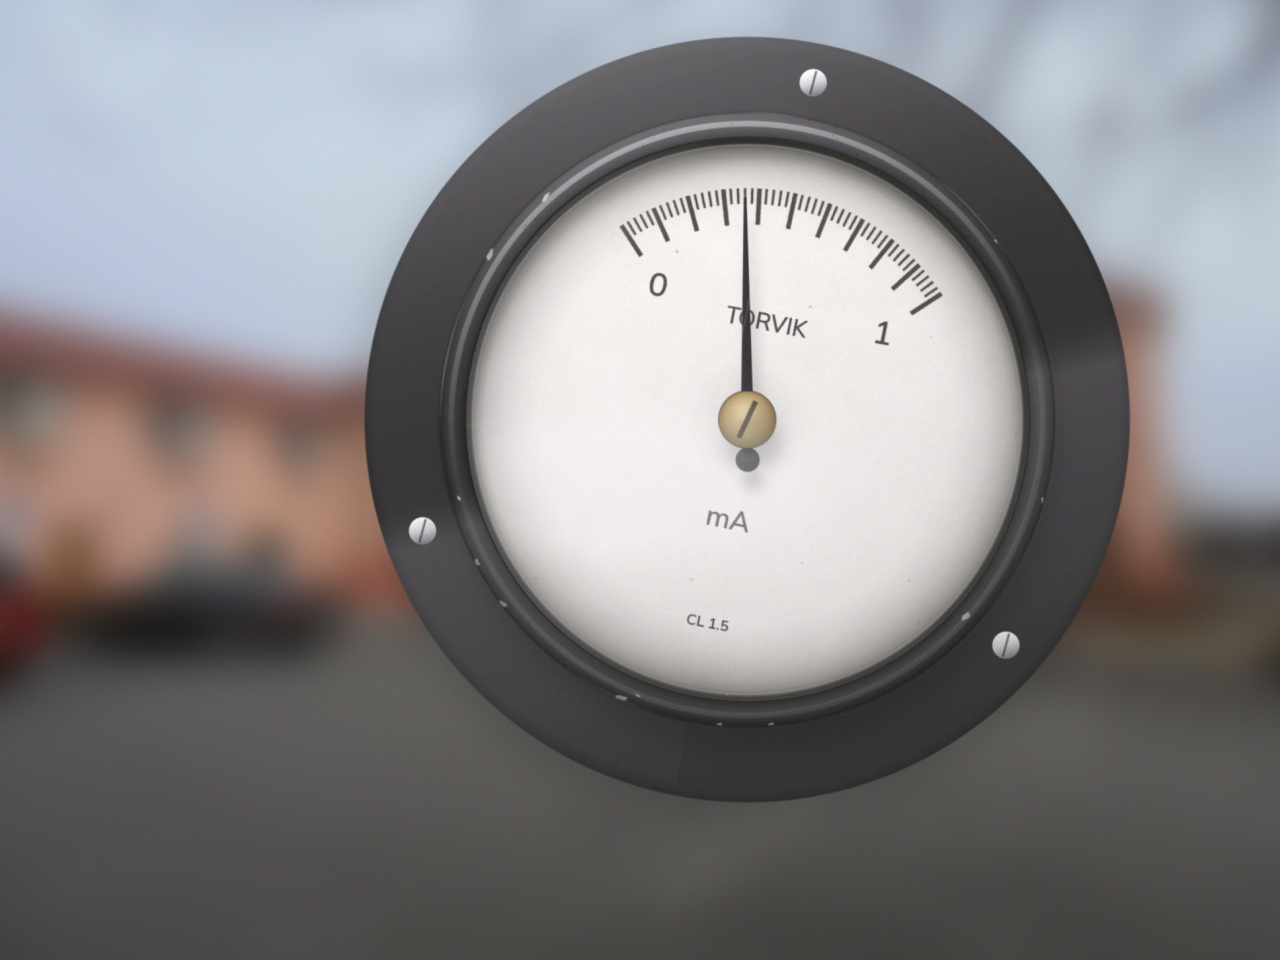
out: 0.36,mA
